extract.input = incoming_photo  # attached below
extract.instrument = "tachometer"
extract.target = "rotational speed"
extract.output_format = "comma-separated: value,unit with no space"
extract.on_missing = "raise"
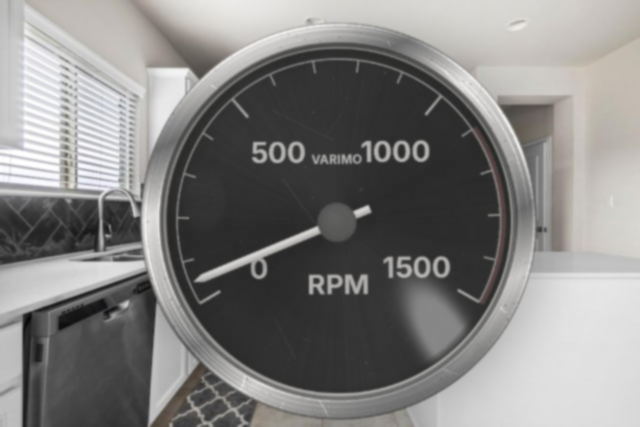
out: 50,rpm
